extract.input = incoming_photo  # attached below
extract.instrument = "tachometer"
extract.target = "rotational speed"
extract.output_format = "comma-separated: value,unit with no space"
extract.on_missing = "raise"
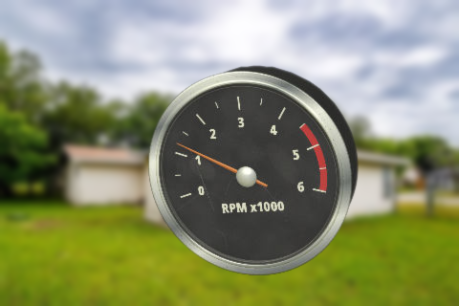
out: 1250,rpm
